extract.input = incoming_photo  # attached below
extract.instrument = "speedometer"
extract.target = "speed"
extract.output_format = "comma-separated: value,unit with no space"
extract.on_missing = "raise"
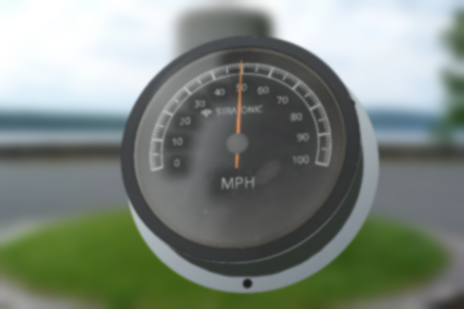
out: 50,mph
